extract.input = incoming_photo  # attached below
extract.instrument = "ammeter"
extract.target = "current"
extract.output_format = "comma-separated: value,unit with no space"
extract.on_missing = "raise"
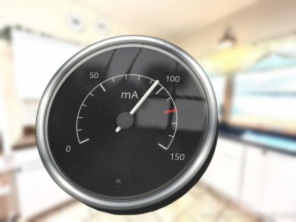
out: 95,mA
